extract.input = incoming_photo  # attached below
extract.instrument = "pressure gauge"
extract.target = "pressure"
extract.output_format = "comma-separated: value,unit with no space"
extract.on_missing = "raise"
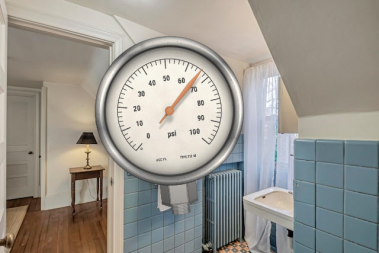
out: 66,psi
